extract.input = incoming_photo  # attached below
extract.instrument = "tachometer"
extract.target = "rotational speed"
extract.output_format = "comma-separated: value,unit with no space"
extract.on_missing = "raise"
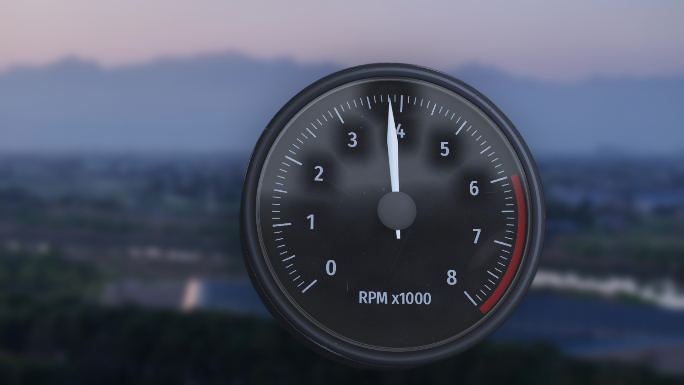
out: 3800,rpm
